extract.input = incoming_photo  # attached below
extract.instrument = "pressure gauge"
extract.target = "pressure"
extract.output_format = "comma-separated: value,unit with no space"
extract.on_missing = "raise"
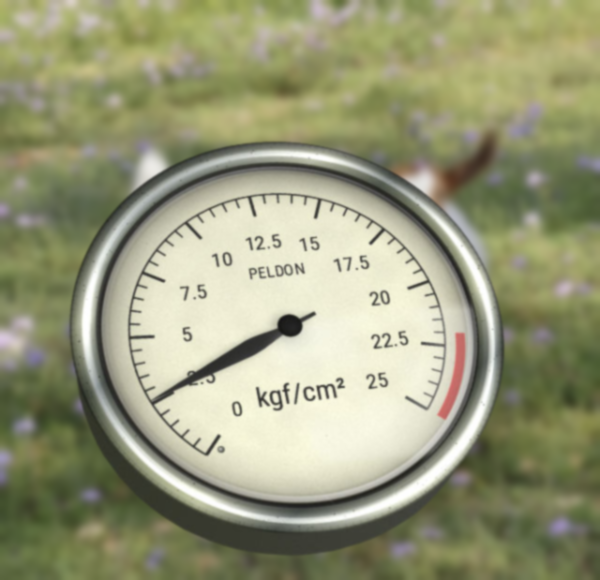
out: 2.5,kg/cm²
